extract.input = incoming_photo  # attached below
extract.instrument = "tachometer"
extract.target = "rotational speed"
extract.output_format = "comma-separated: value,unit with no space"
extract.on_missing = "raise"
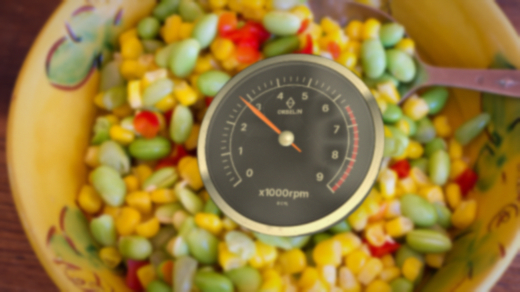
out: 2800,rpm
